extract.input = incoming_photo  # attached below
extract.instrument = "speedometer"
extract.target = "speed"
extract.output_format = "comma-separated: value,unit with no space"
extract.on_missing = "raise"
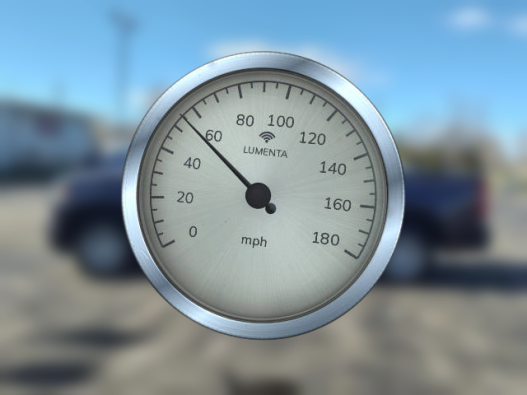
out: 55,mph
